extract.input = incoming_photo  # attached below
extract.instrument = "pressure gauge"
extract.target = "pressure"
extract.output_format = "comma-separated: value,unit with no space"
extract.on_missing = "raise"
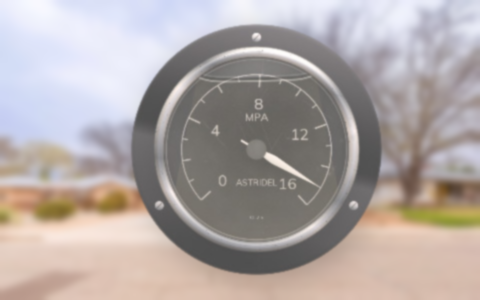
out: 15,MPa
